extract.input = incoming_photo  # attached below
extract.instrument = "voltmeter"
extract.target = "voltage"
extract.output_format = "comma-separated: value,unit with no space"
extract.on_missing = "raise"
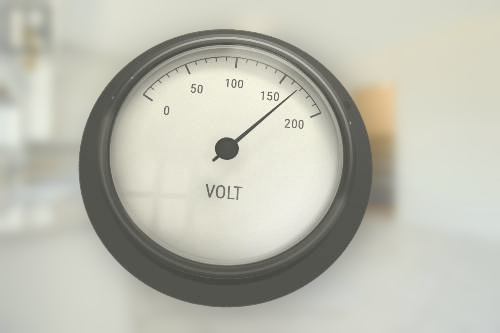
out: 170,V
